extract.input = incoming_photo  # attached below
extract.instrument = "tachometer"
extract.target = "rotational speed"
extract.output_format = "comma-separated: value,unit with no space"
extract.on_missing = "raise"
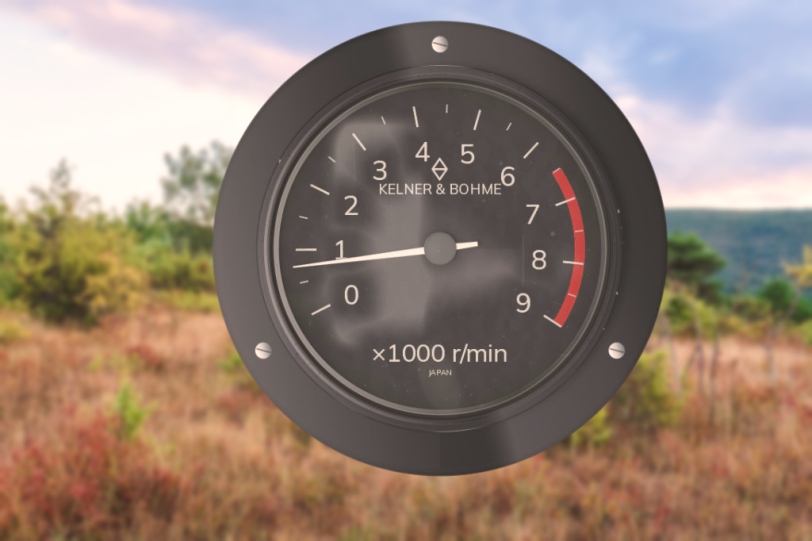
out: 750,rpm
